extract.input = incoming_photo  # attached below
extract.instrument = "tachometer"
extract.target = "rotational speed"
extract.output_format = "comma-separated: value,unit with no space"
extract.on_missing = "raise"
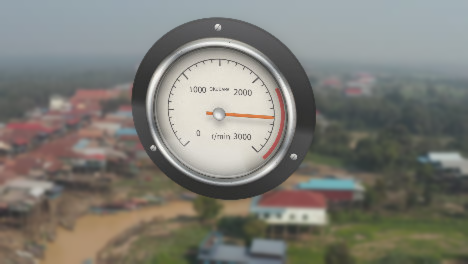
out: 2500,rpm
